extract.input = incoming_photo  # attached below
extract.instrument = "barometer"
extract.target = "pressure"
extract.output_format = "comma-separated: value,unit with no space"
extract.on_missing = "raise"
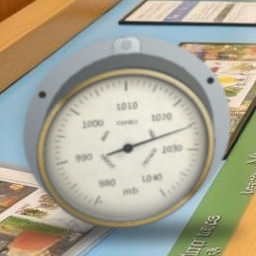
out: 1025,mbar
